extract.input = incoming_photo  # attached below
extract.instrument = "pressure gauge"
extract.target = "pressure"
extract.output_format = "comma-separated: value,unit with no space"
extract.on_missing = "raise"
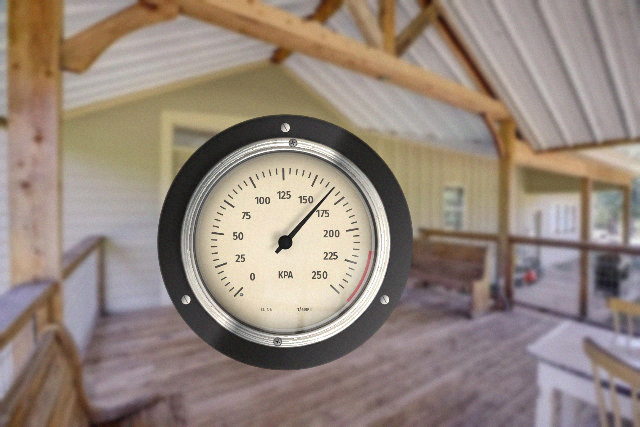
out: 165,kPa
